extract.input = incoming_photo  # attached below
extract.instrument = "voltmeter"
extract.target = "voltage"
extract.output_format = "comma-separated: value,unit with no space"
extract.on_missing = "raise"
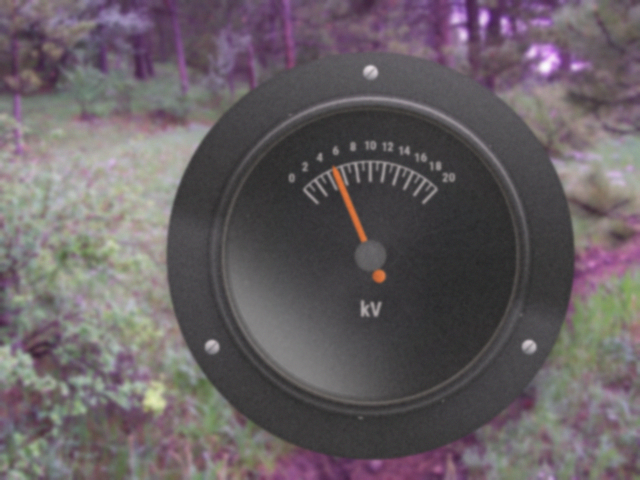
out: 5,kV
